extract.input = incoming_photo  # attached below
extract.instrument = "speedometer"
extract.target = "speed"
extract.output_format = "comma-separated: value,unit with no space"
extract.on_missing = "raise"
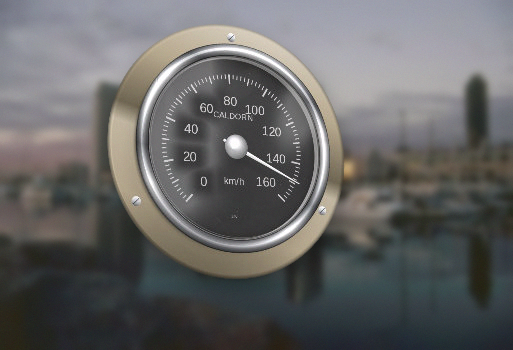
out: 150,km/h
